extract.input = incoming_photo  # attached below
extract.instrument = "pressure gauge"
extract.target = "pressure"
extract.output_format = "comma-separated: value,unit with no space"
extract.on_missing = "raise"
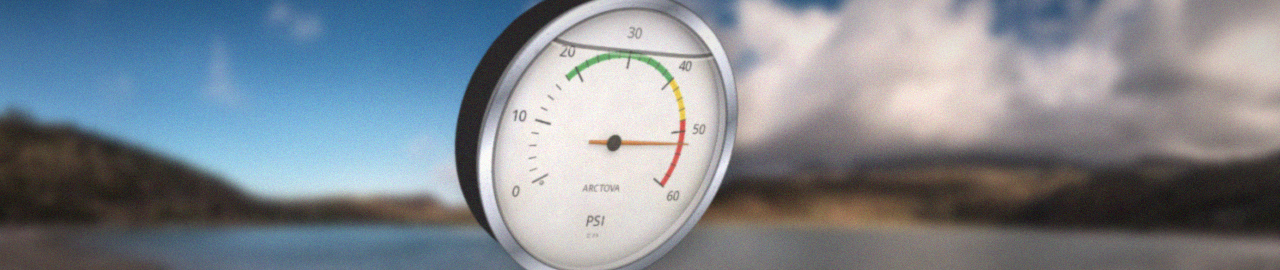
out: 52,psi
